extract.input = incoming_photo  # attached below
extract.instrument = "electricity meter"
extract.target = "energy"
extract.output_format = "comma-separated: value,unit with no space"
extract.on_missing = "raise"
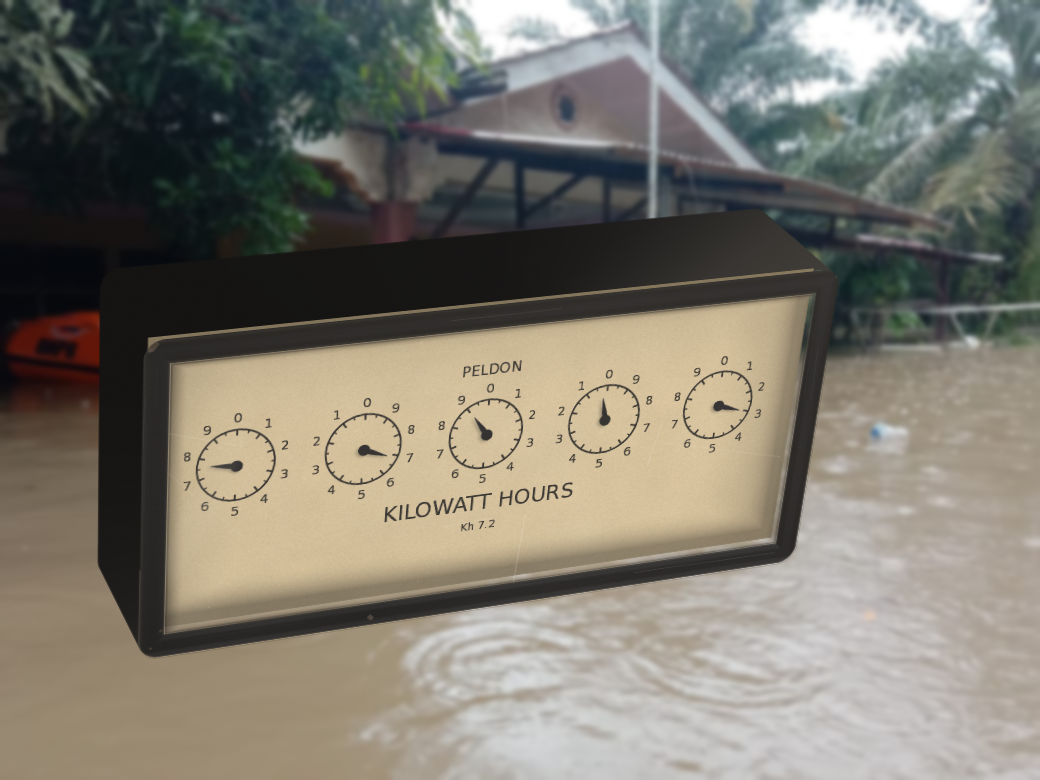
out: 76903,kWh
